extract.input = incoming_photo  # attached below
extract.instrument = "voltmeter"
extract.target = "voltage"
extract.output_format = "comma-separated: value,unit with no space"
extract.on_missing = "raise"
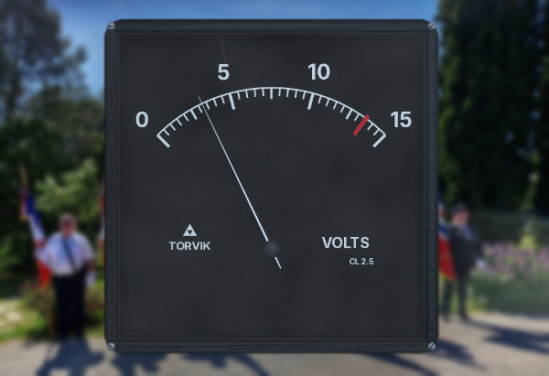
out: 3.25,V
